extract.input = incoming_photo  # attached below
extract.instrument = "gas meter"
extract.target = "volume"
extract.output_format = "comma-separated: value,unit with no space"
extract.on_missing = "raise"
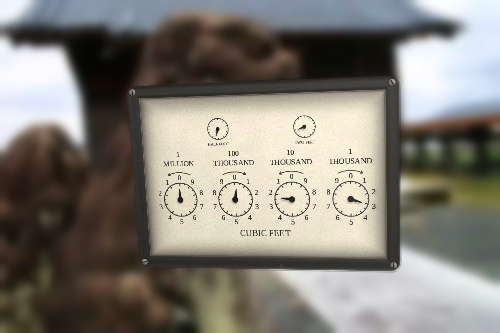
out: 2300,ft³
